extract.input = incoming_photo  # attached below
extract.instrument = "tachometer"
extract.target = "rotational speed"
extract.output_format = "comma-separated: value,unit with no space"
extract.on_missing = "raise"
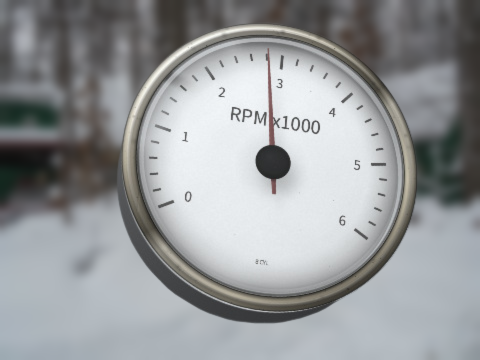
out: 2800,rpm
